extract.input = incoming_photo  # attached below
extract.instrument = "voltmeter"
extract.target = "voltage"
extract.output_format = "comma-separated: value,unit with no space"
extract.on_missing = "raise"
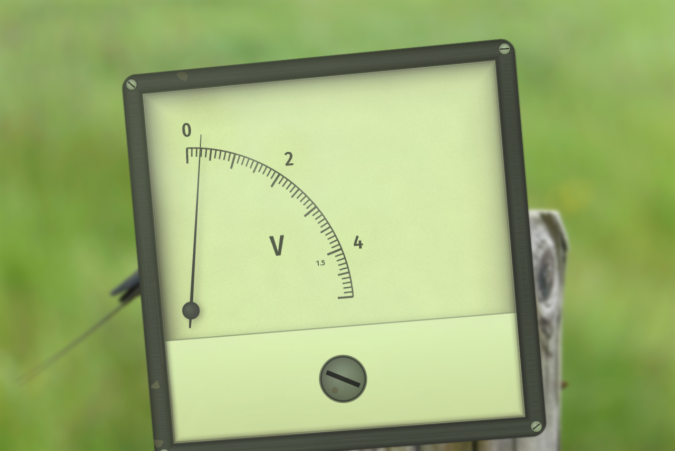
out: 0.3,V
